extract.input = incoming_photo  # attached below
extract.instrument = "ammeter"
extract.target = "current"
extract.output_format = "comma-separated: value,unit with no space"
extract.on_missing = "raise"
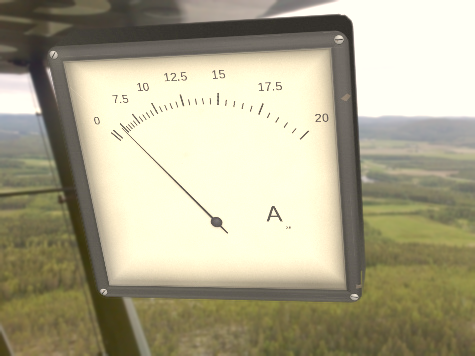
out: 5,A
